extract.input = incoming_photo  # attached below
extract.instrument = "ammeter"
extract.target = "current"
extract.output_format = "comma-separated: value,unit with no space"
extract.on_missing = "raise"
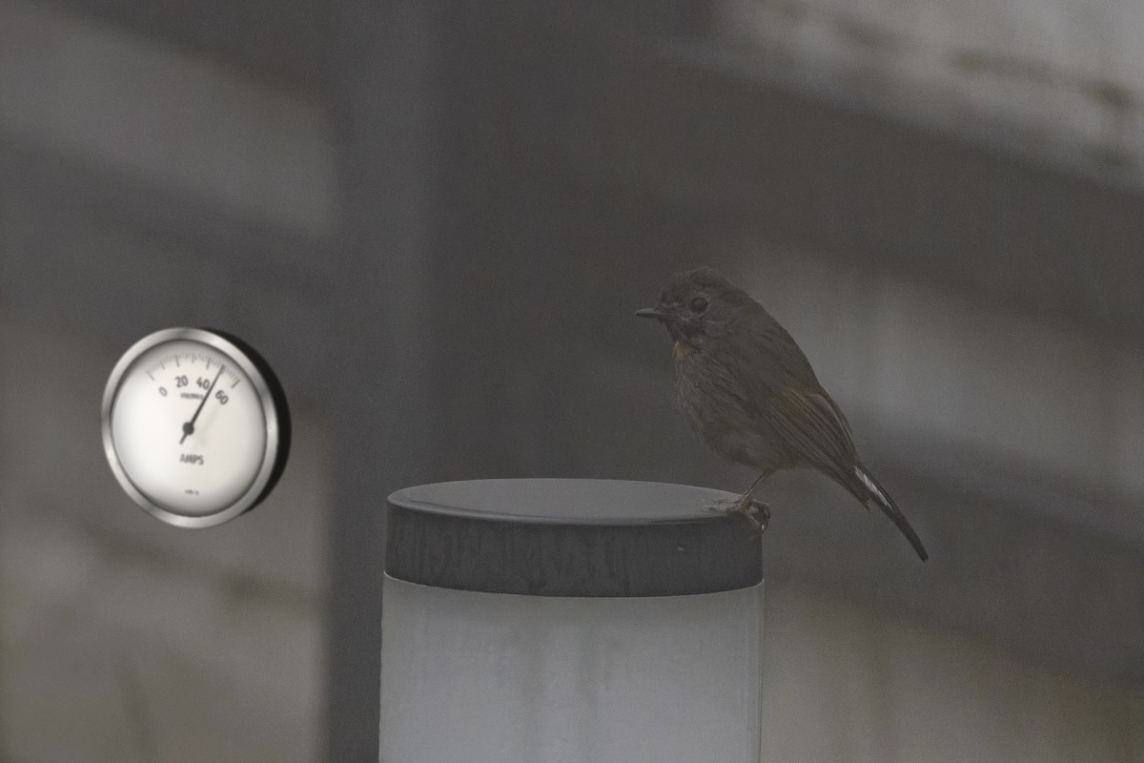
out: 50,A
